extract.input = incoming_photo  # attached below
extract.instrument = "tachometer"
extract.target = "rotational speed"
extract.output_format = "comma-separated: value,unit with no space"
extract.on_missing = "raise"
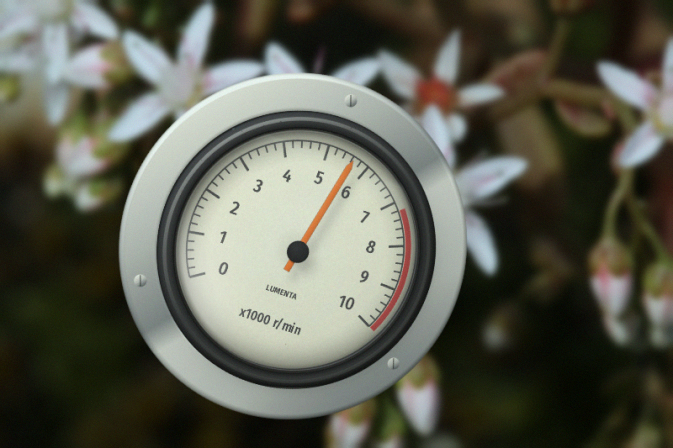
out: 5600,rpm
